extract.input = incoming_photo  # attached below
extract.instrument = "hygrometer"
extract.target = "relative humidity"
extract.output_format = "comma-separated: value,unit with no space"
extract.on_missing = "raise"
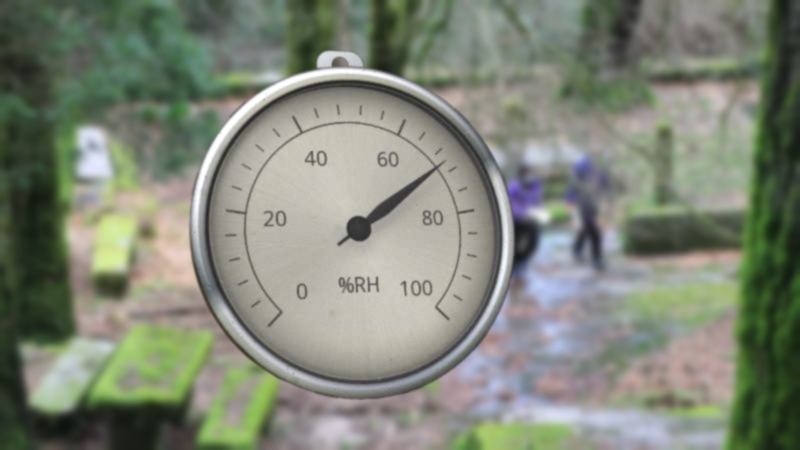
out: 70,%
